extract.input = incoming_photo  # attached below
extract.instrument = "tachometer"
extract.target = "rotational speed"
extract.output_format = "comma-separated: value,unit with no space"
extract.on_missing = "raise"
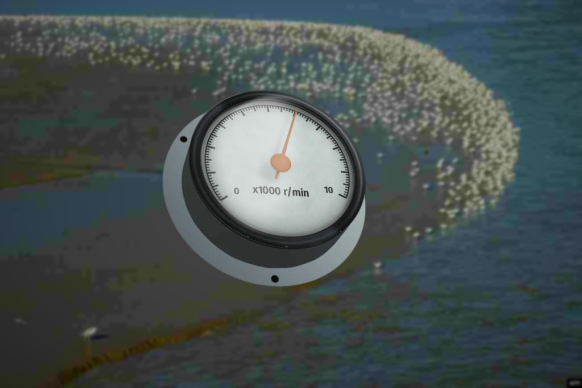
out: 6000,rpm
